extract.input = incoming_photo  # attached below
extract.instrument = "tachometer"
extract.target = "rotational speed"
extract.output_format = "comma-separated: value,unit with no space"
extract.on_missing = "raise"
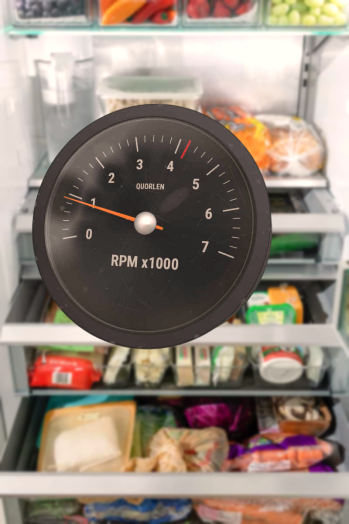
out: 900,rpm
